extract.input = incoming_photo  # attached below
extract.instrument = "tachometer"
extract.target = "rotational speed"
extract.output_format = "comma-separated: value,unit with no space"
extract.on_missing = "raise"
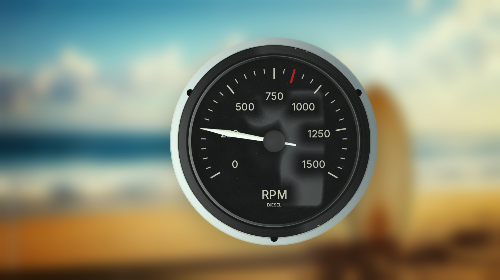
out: 250,rpm
